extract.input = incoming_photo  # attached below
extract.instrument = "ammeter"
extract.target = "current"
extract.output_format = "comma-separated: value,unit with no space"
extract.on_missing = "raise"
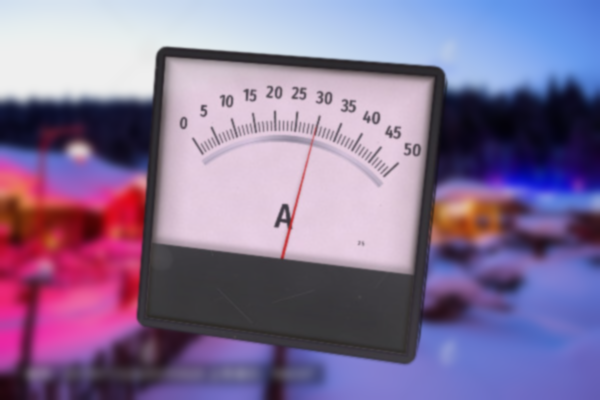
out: 30,A
